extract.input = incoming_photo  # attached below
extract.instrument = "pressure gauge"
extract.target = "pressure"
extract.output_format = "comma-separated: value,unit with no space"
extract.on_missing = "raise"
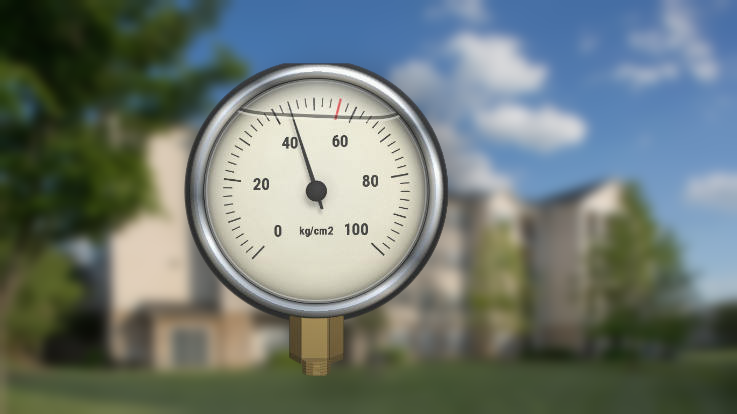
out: 44,kg/cm²
